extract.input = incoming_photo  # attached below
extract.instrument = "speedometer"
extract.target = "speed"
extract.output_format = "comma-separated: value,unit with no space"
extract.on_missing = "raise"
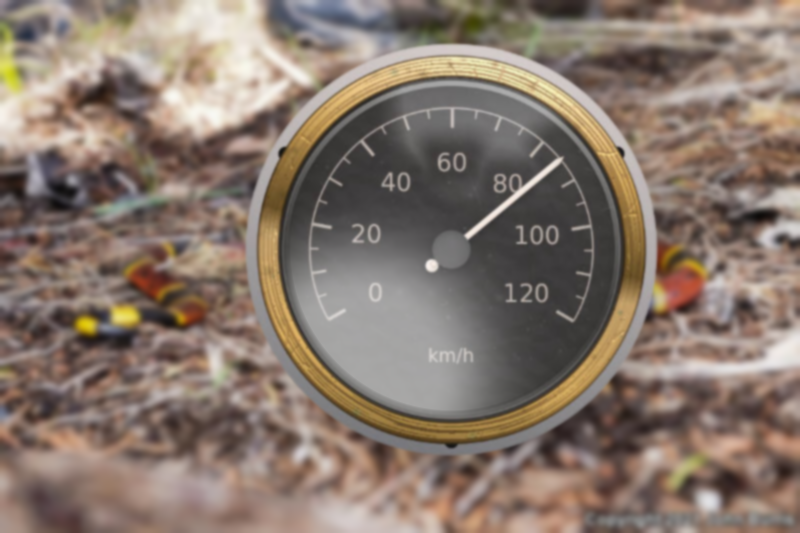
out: 85,km/h
